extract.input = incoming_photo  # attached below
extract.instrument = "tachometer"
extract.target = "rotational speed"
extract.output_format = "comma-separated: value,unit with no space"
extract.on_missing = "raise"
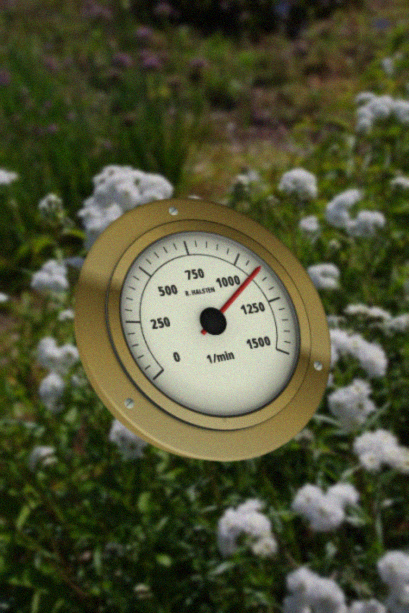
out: 1100,rpm
